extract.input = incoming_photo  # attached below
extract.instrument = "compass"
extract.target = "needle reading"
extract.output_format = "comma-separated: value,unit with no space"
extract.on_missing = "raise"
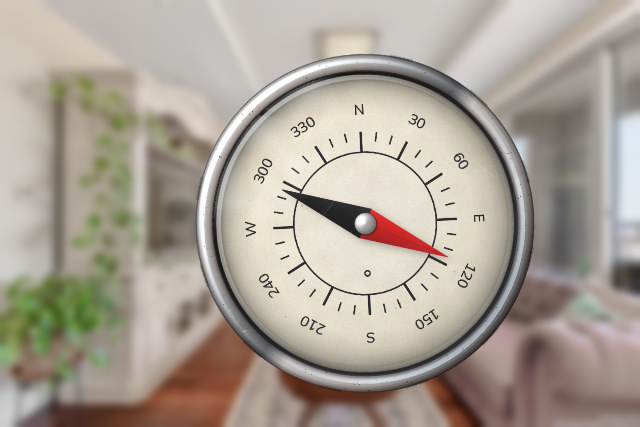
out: 115,°
